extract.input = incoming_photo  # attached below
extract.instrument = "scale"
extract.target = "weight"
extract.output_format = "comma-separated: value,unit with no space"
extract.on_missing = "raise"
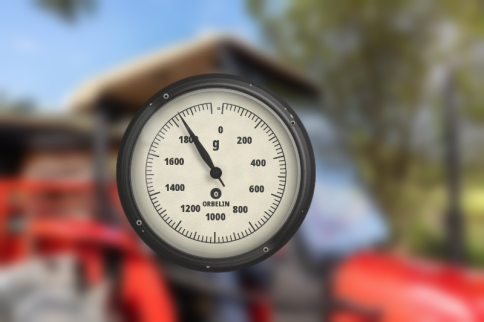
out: 1840,g
